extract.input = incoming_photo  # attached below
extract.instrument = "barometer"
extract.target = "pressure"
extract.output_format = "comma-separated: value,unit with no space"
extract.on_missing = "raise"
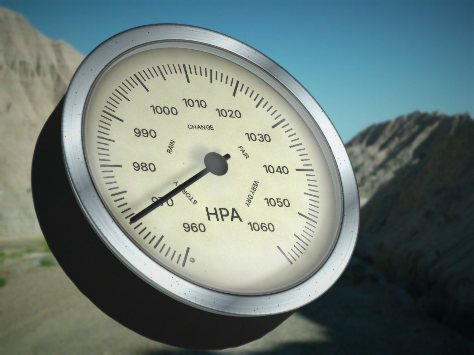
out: 970,hPa
